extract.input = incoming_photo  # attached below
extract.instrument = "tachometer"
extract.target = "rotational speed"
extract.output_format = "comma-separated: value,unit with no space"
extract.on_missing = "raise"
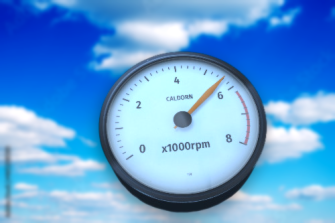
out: 5600,rpm
